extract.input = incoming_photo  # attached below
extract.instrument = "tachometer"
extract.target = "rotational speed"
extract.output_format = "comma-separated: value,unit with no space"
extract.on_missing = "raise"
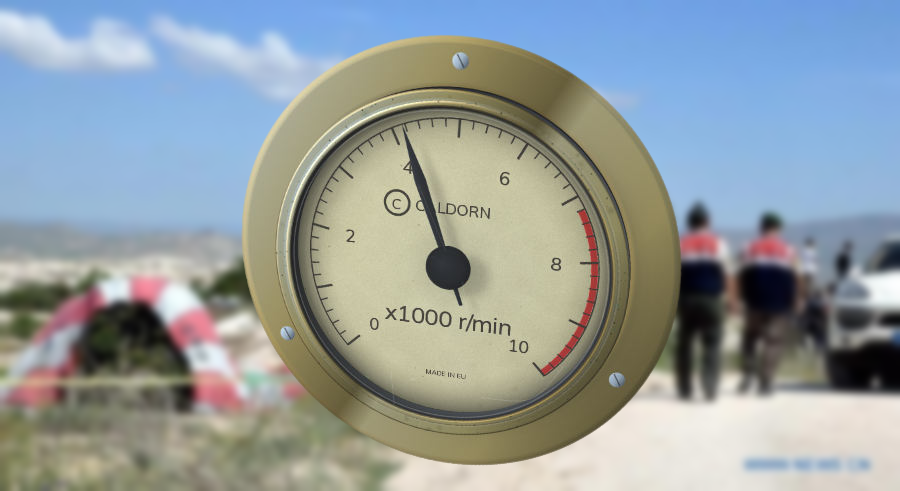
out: 4200,rpm
